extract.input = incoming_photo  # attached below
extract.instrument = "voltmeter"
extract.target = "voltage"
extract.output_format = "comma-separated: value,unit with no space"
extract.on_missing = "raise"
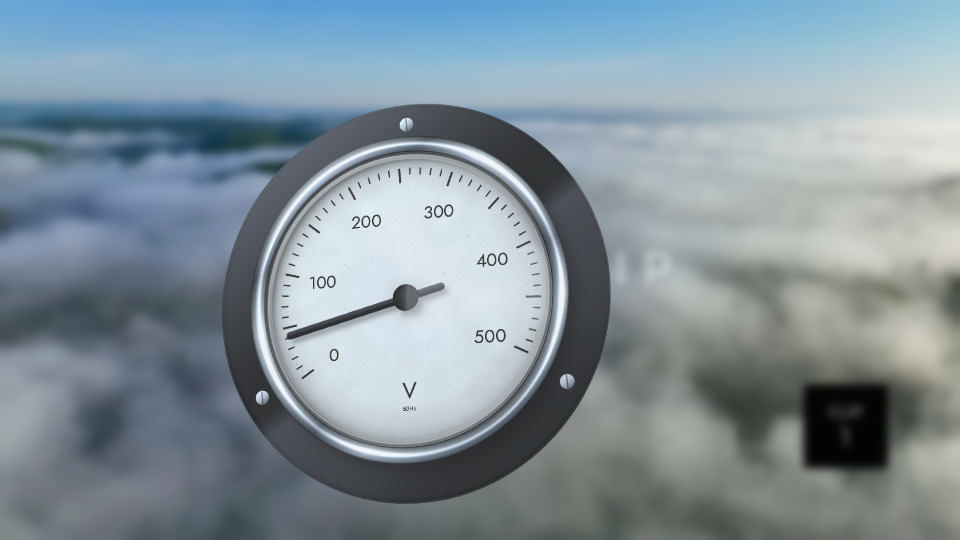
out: 40,V
